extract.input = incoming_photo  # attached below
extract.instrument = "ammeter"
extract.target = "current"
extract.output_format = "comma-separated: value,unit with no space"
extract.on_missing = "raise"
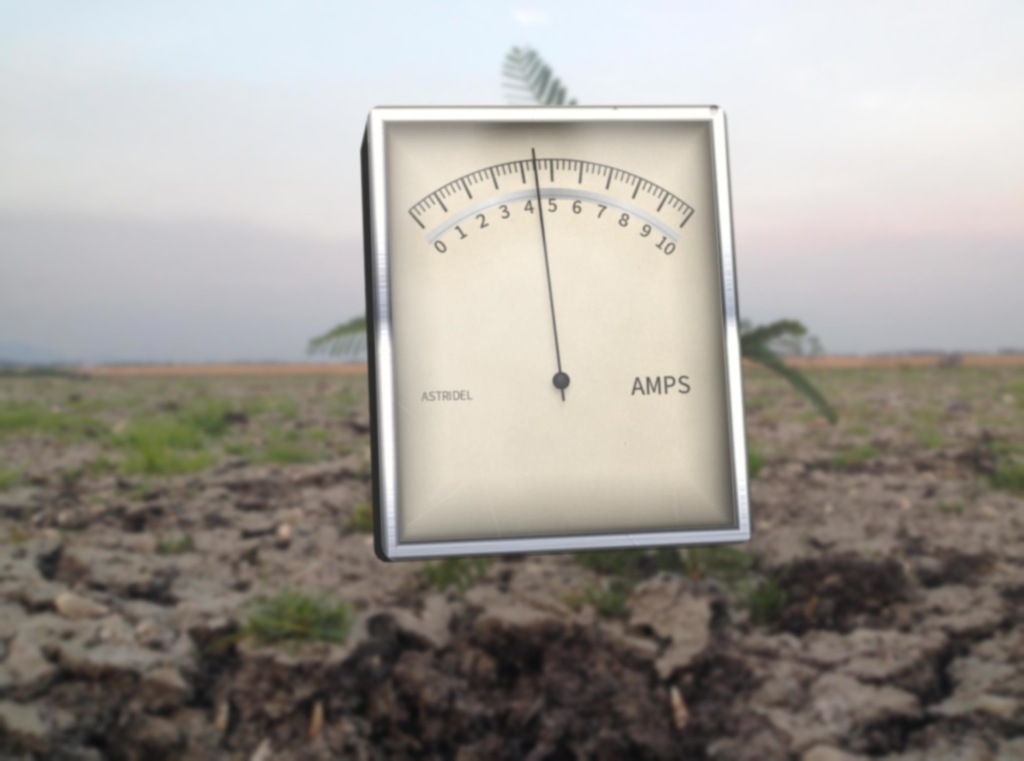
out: 4.4,A
